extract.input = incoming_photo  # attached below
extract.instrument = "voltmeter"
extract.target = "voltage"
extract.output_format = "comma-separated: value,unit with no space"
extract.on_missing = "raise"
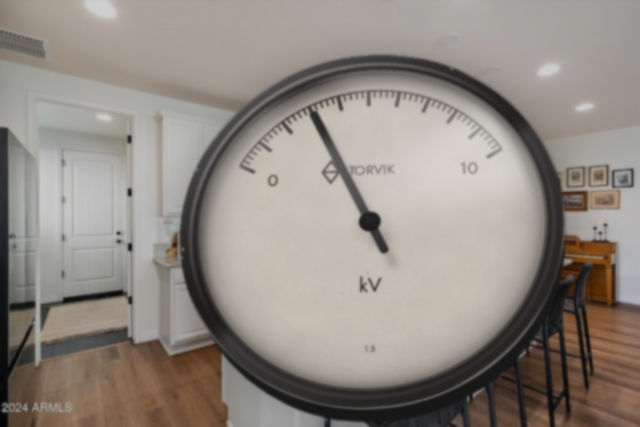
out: 3,kV
